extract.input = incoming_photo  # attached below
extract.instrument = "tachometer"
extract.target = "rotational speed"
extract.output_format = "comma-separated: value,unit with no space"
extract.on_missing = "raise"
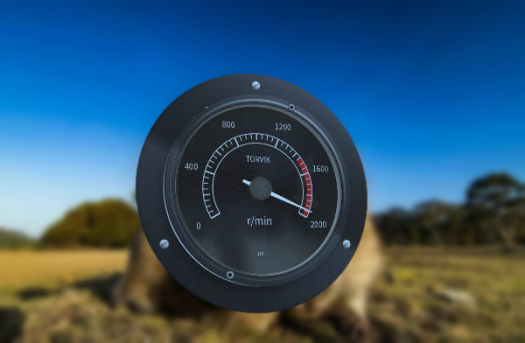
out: 1950,rpm
